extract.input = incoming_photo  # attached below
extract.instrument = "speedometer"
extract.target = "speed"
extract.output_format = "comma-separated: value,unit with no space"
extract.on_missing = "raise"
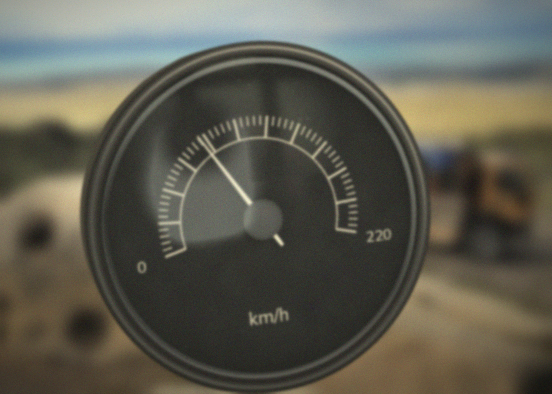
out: 76,km/h
